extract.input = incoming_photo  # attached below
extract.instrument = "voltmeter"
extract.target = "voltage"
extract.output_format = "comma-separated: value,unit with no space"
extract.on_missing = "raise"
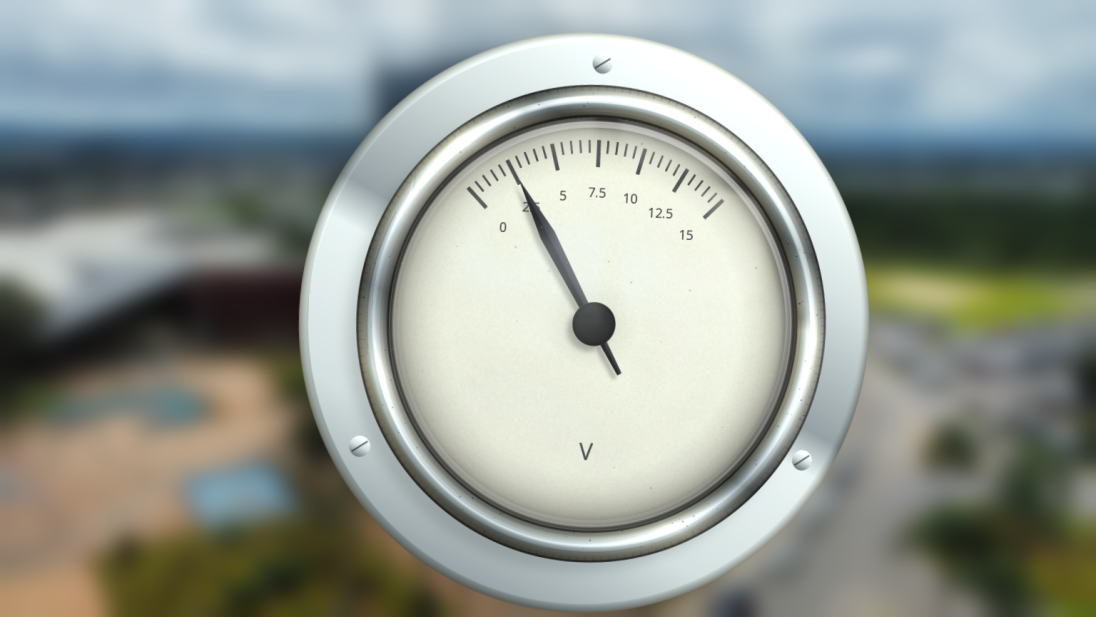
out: 2.5,V
